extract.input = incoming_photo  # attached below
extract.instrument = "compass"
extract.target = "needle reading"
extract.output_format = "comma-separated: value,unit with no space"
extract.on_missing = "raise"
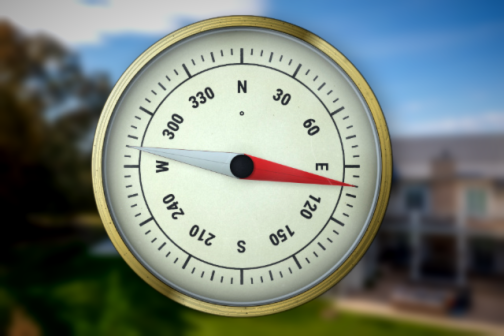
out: 100,°
